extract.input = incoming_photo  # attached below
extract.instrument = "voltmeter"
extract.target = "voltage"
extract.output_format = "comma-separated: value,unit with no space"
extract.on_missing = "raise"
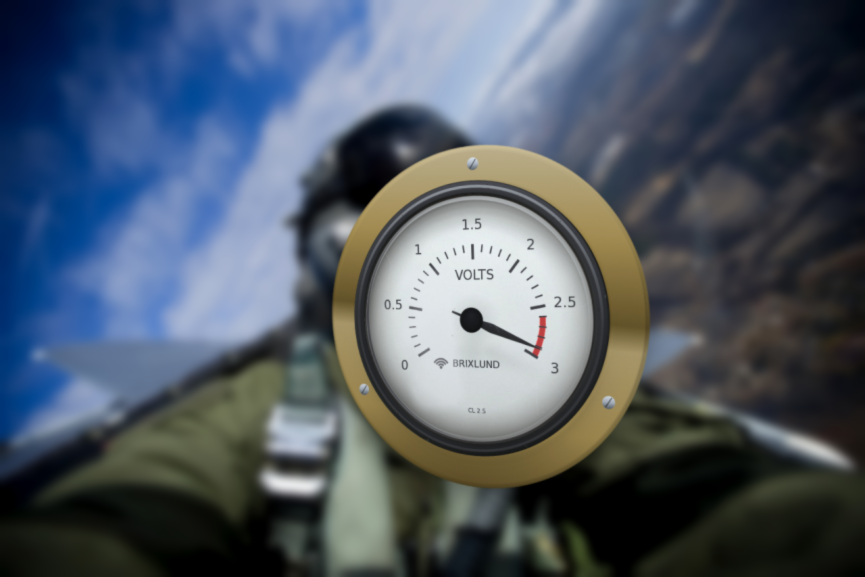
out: 2.9,V
